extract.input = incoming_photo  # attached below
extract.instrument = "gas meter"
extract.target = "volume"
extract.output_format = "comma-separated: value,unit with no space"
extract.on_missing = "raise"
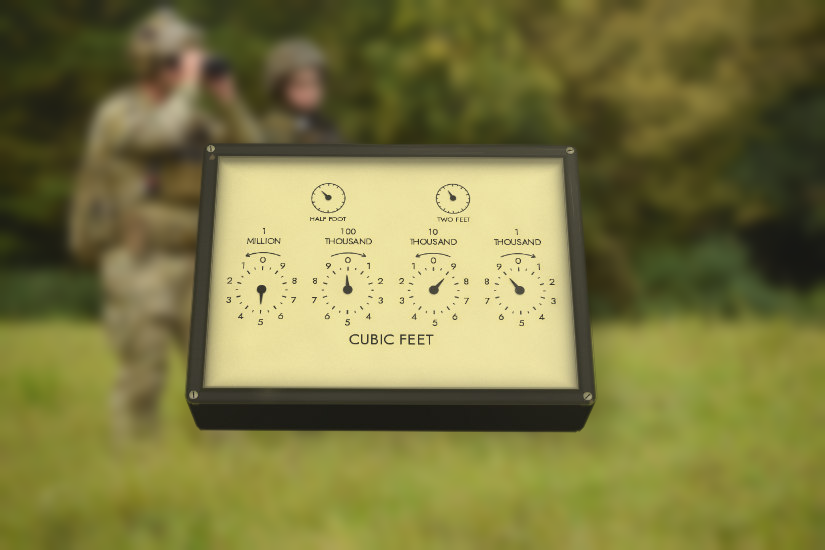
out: 498900,ft³
